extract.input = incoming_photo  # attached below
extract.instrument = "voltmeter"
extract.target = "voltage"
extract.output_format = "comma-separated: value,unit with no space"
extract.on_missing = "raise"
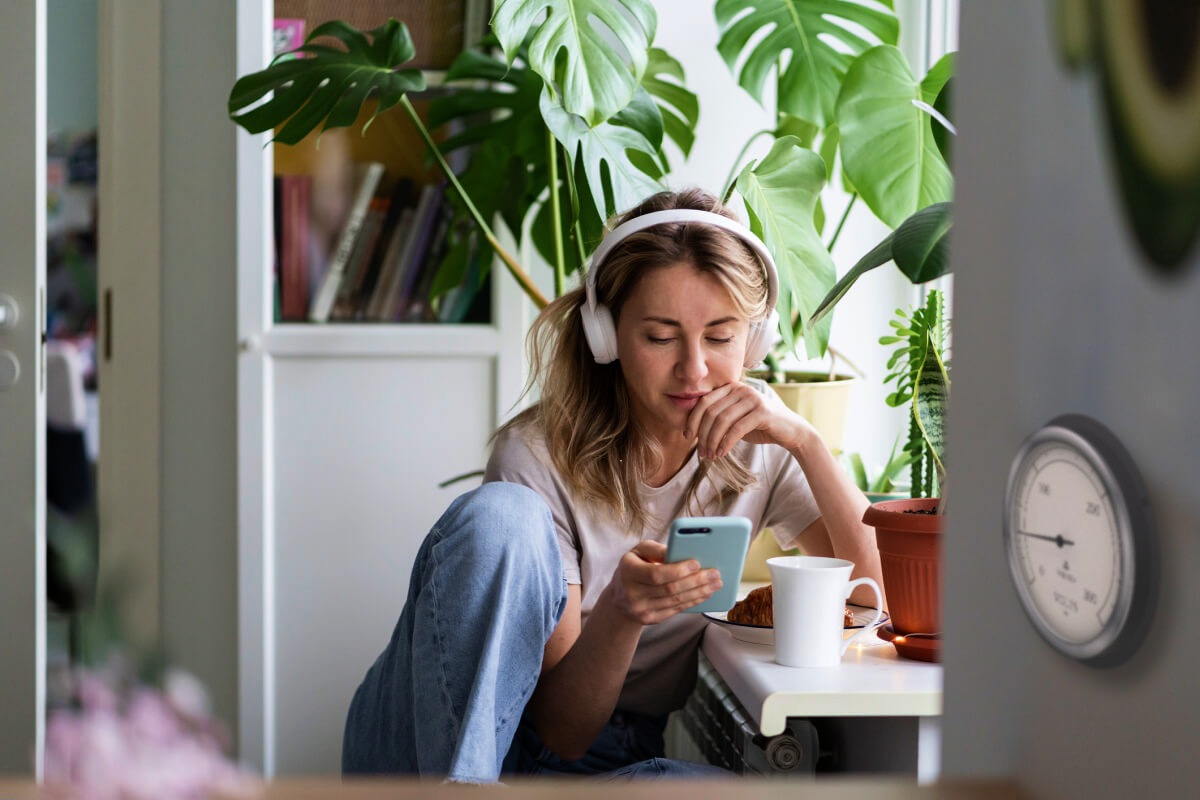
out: 40,V
